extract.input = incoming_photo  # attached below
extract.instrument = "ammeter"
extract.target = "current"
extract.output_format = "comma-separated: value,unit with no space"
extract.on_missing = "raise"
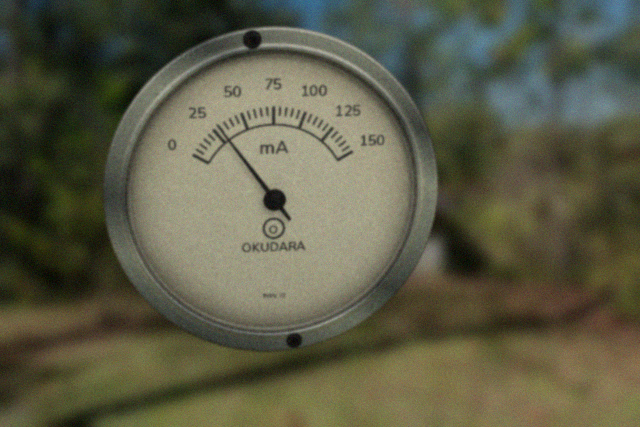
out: 30,mA
